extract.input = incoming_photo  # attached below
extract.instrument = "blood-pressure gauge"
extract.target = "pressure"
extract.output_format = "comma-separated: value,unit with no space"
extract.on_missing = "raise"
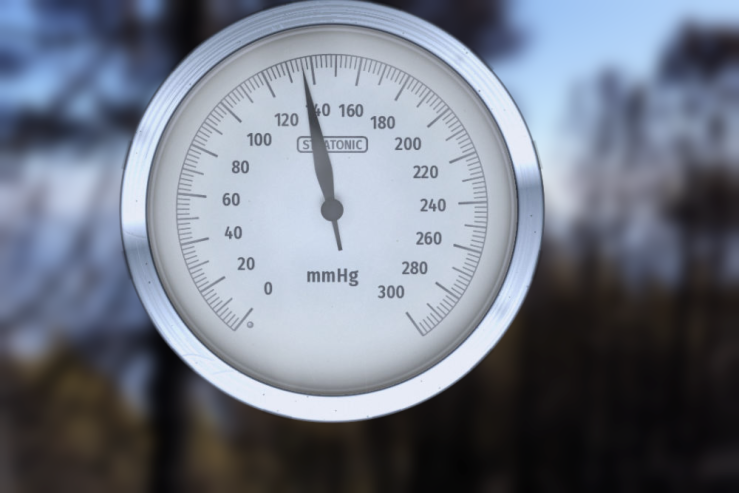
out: 136,mmHg
